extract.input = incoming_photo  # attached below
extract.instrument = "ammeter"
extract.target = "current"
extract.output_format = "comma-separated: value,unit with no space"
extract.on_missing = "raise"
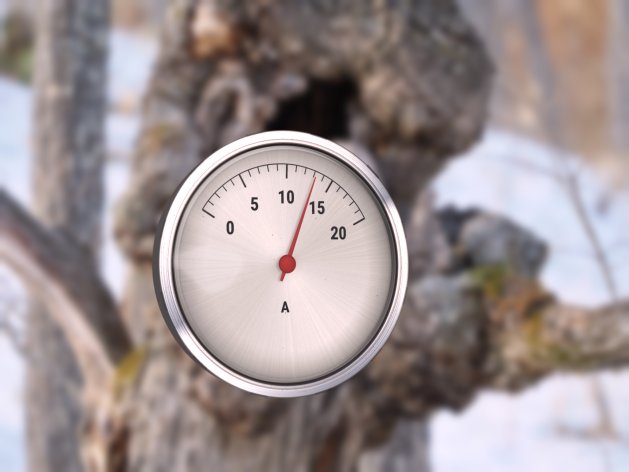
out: 13,A
